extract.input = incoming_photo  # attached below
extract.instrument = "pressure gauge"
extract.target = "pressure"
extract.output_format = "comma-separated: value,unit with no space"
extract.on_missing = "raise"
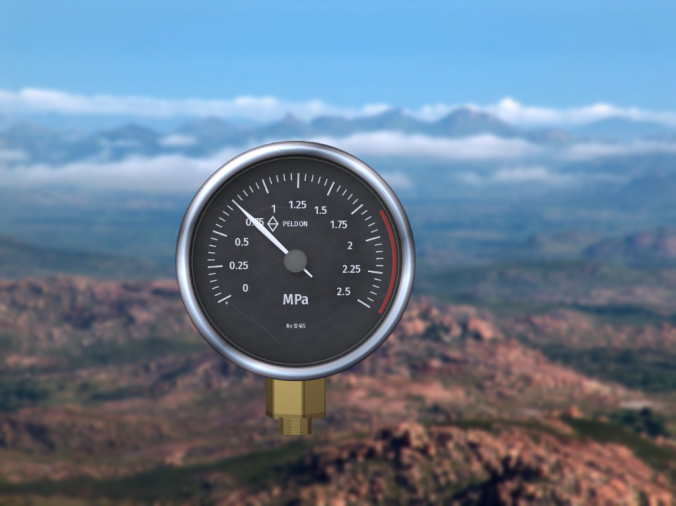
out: 0.75,MPa
